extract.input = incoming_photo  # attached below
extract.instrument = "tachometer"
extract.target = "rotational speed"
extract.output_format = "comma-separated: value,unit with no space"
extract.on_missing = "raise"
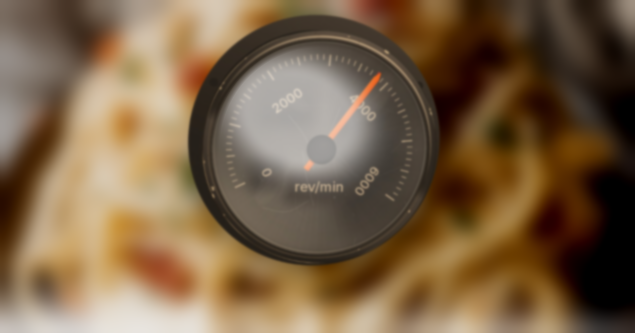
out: 3800,rpm
